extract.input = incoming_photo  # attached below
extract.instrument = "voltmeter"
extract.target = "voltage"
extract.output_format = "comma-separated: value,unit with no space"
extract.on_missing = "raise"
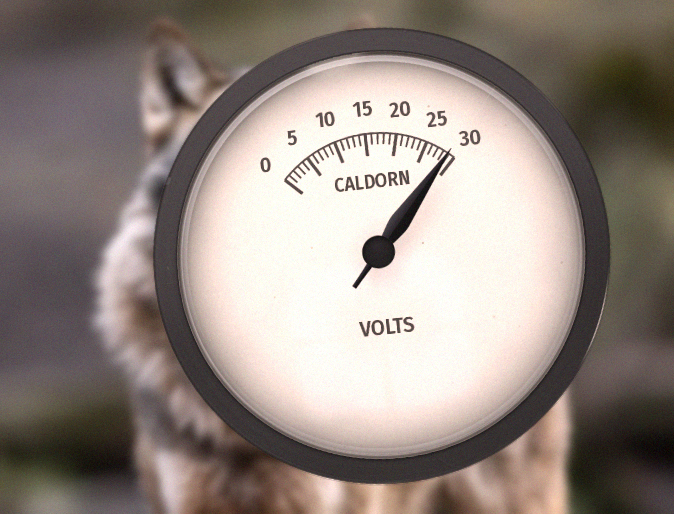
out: 29,V
